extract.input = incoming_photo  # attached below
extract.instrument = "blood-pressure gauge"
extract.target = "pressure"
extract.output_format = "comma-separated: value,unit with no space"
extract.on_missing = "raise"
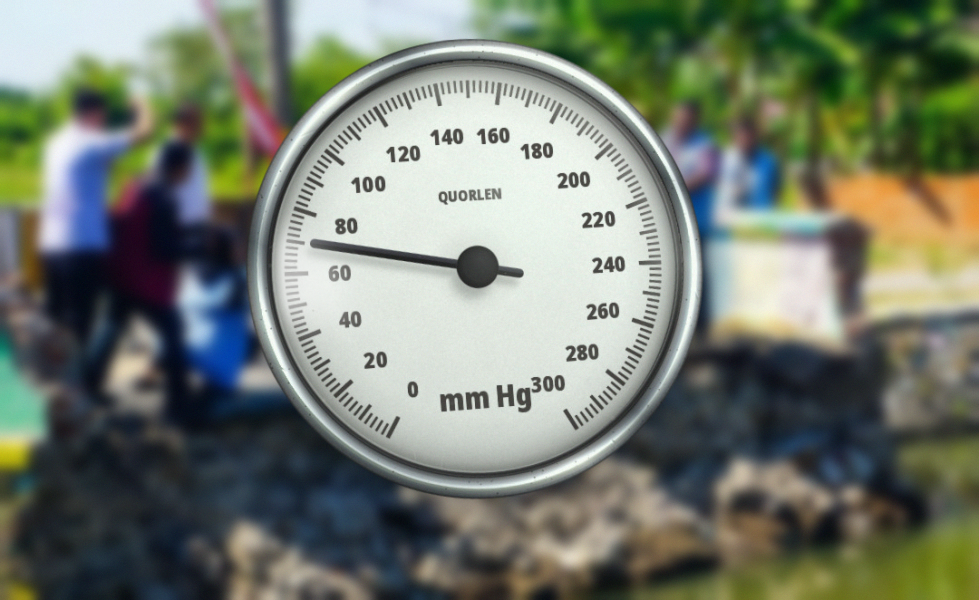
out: 70,mmHg
